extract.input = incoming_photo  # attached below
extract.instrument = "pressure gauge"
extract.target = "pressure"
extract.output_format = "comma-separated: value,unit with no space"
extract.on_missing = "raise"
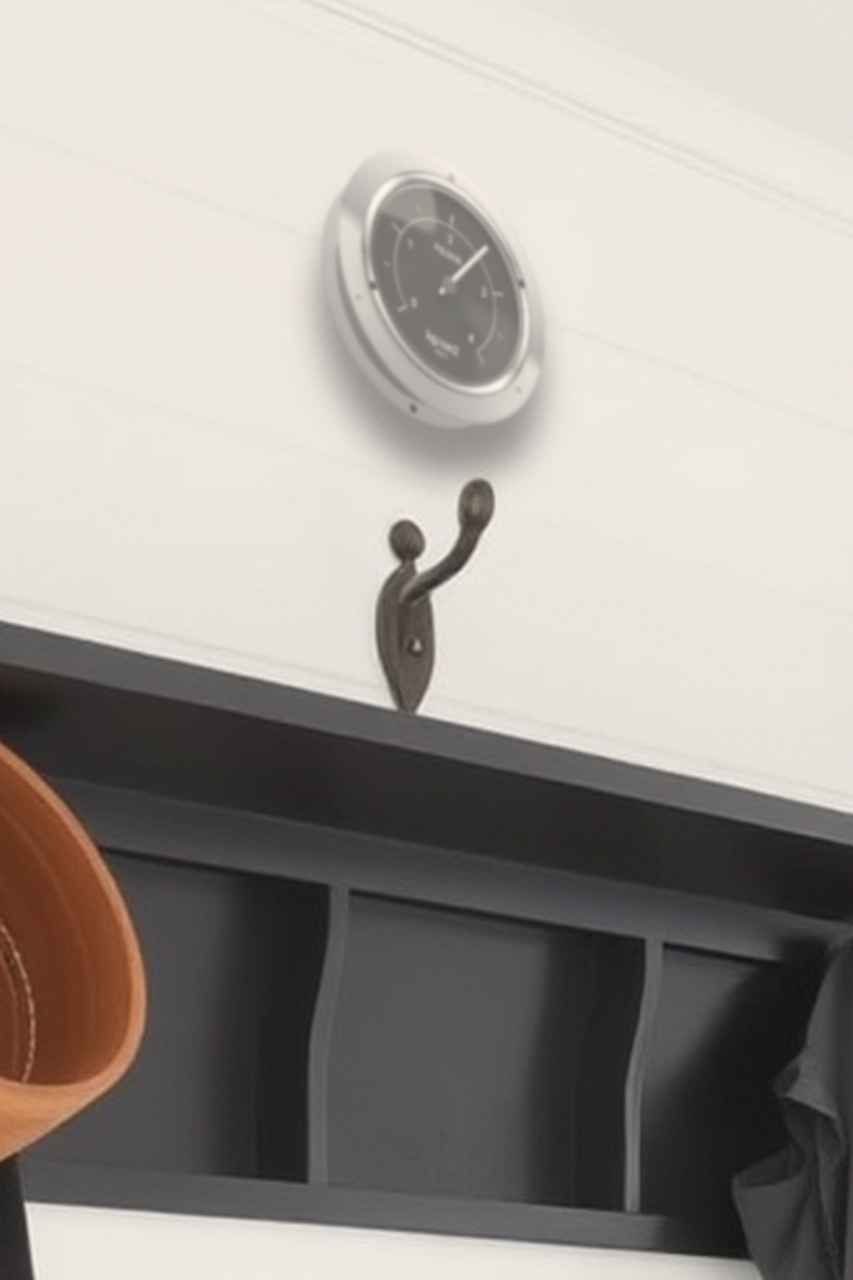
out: 2.5,kg/cm²
